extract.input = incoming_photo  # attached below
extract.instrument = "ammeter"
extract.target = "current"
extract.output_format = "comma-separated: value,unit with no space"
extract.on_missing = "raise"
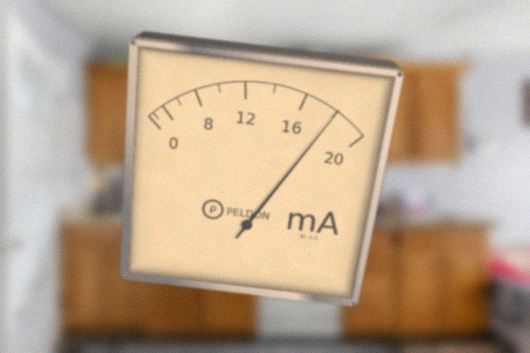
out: 18,mA
